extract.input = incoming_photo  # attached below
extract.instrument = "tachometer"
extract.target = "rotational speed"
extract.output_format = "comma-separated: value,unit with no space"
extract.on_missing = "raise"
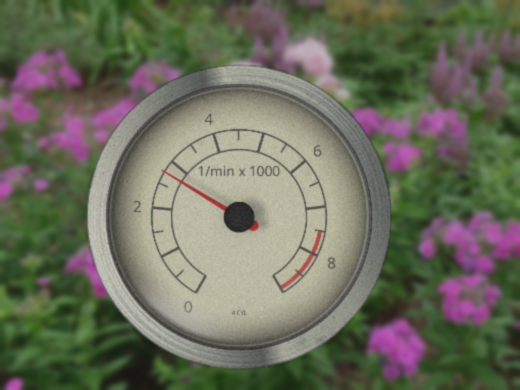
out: 2750,rpm
